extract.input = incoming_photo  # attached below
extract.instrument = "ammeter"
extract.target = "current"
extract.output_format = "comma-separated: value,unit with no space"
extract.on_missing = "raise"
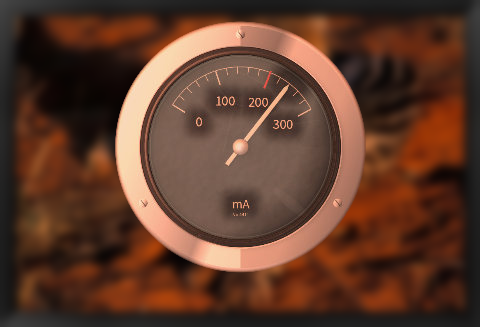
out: 240,mA
